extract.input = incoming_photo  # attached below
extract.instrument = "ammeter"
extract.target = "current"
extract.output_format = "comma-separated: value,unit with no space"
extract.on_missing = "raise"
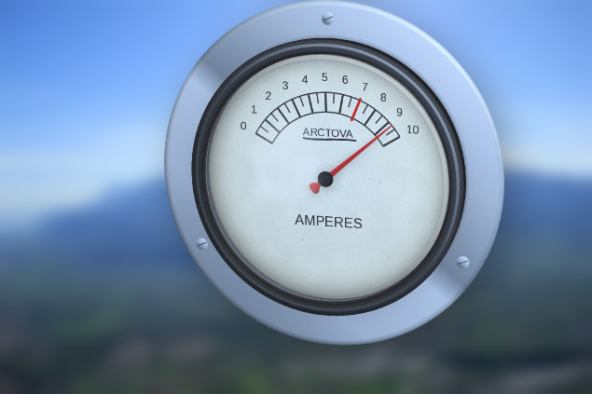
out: 9.25,A
